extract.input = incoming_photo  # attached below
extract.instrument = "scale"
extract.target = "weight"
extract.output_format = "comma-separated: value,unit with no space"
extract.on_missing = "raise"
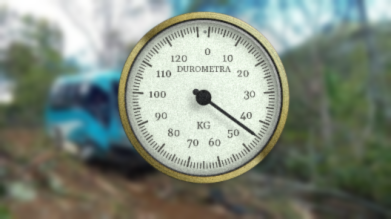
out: 45,kg
